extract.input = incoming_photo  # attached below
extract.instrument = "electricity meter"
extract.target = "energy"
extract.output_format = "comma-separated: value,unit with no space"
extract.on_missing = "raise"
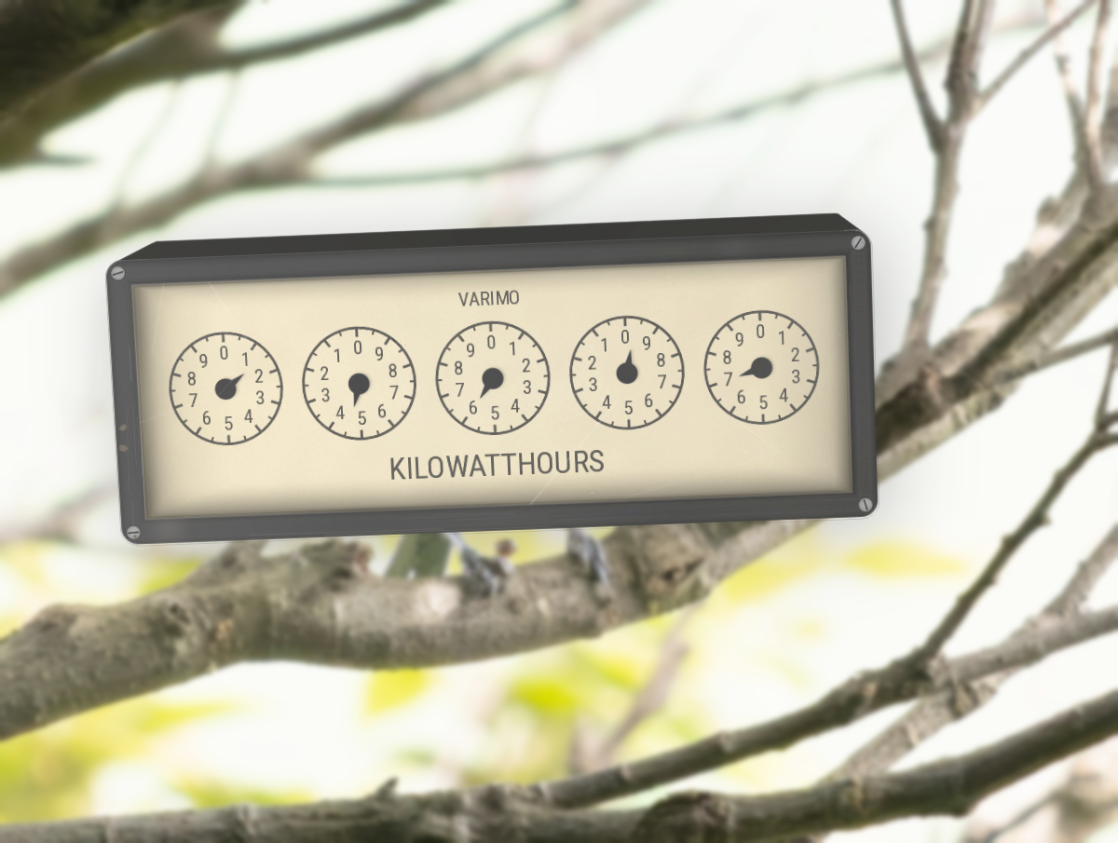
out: 14597,kWh
